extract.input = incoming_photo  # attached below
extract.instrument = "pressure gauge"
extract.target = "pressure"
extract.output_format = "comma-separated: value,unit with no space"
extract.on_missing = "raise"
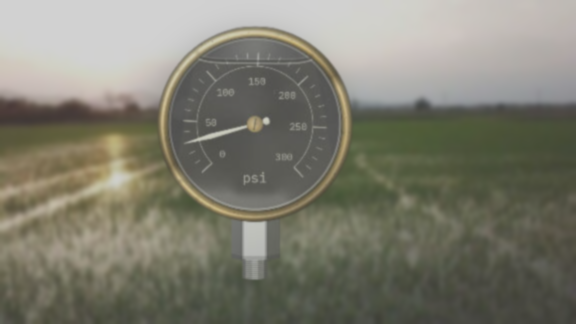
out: 30,psi
